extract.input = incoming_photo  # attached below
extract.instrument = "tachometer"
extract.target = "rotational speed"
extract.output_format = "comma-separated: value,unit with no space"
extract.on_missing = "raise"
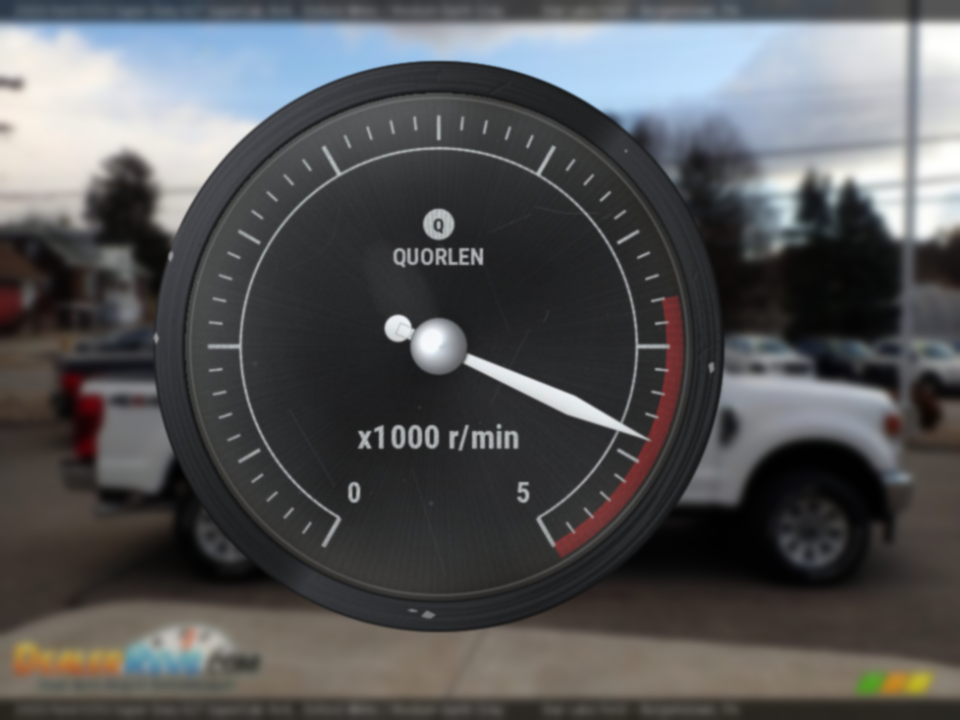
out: 4400,rpm
